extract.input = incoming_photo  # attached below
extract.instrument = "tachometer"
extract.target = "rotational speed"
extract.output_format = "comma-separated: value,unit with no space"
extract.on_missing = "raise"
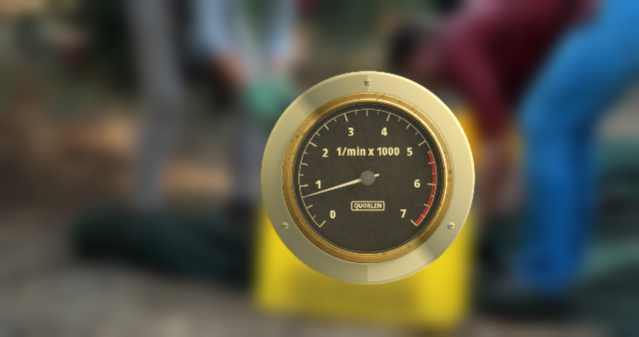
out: 750,rpm
